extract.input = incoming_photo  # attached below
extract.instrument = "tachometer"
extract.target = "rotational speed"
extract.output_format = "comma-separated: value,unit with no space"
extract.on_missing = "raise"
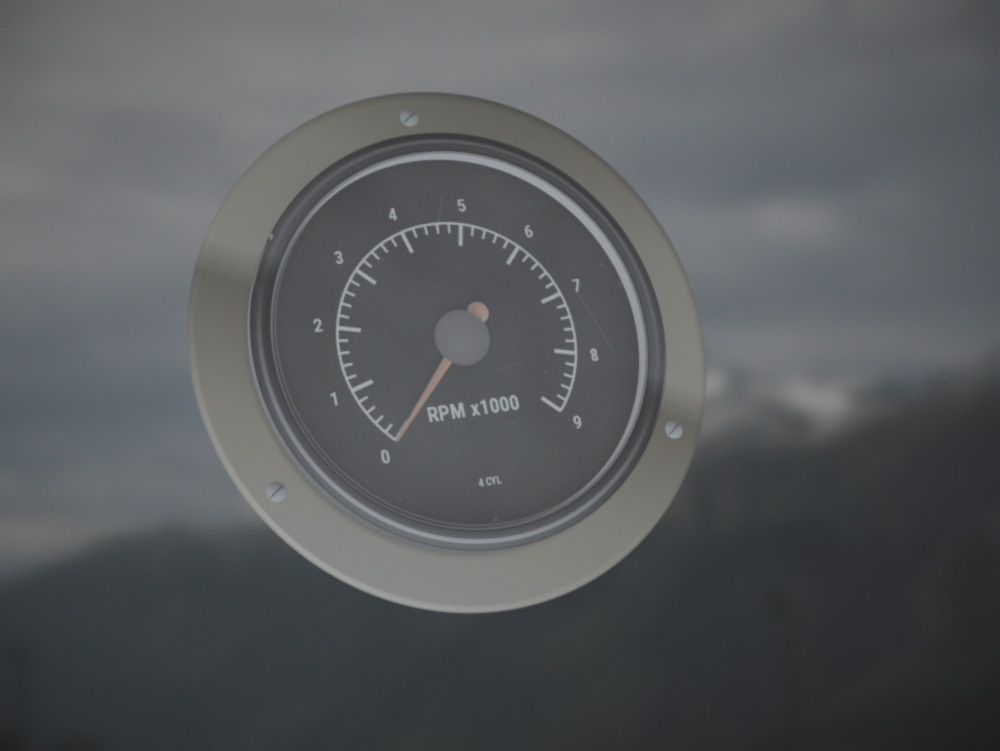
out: 0,rpm
